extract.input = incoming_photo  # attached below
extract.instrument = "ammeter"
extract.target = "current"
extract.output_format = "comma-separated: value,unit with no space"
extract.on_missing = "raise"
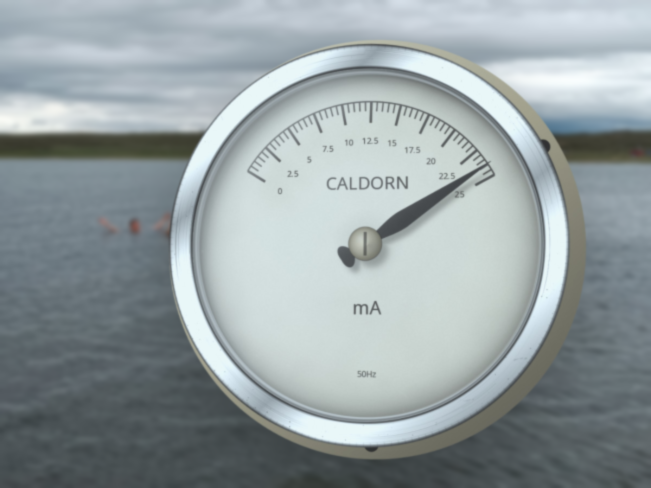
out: 24,mA
